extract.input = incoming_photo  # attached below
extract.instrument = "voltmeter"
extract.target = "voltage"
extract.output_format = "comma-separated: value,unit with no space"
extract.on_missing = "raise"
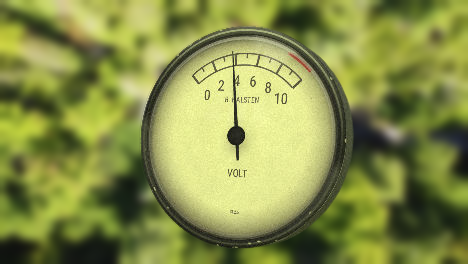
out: 4,V
